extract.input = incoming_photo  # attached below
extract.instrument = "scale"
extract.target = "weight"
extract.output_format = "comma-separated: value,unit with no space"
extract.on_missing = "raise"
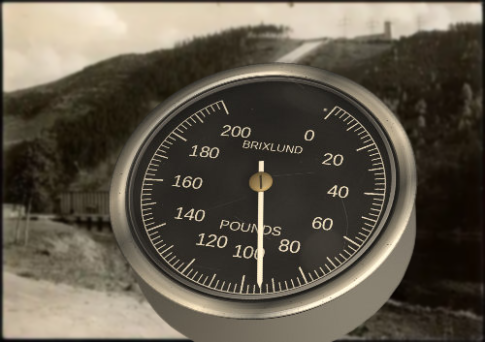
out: 94,lb
